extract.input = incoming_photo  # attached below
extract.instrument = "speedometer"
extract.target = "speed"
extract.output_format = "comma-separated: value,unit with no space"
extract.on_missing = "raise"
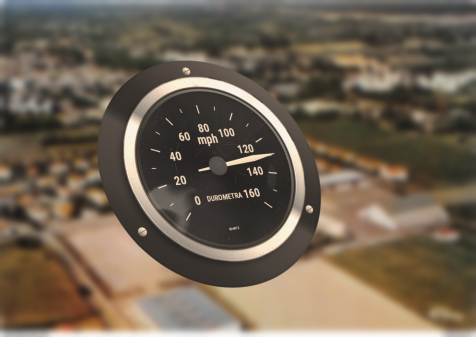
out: 130,mph
